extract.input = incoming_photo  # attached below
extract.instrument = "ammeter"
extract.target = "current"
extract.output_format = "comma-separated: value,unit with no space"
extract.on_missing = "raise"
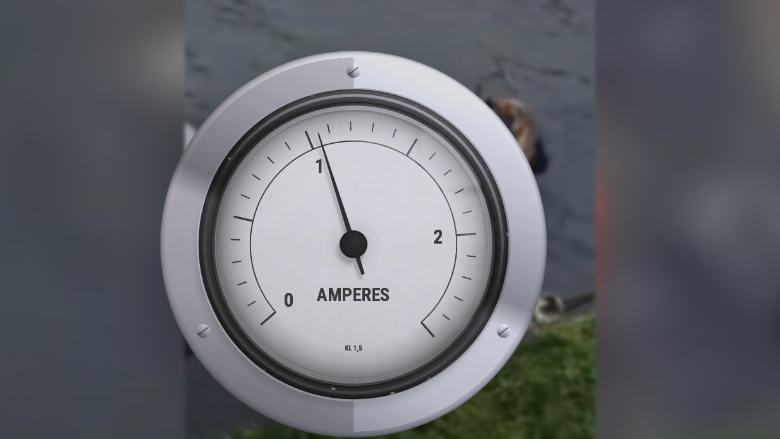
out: 1.05,A
